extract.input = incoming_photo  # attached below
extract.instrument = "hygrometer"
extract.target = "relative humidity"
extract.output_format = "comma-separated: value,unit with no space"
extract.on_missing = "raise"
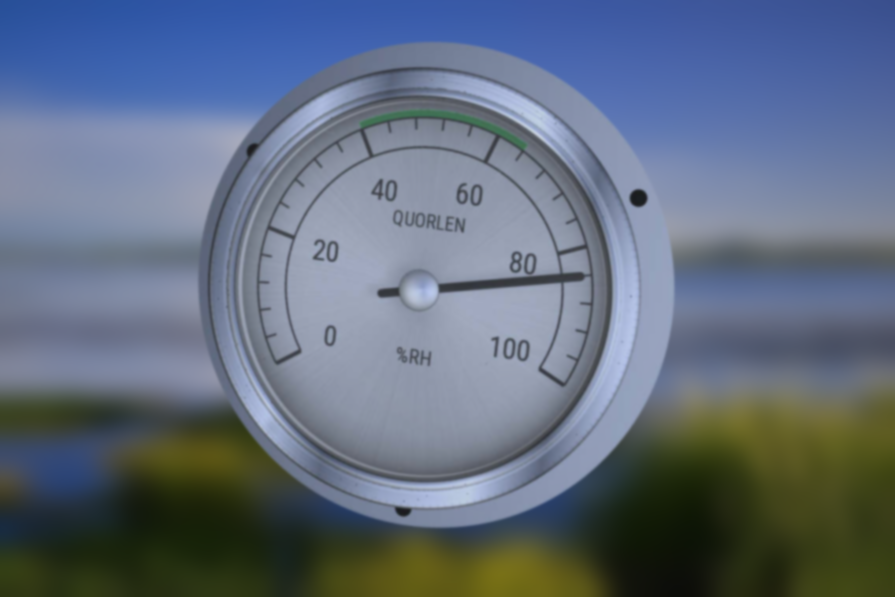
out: 84,%
